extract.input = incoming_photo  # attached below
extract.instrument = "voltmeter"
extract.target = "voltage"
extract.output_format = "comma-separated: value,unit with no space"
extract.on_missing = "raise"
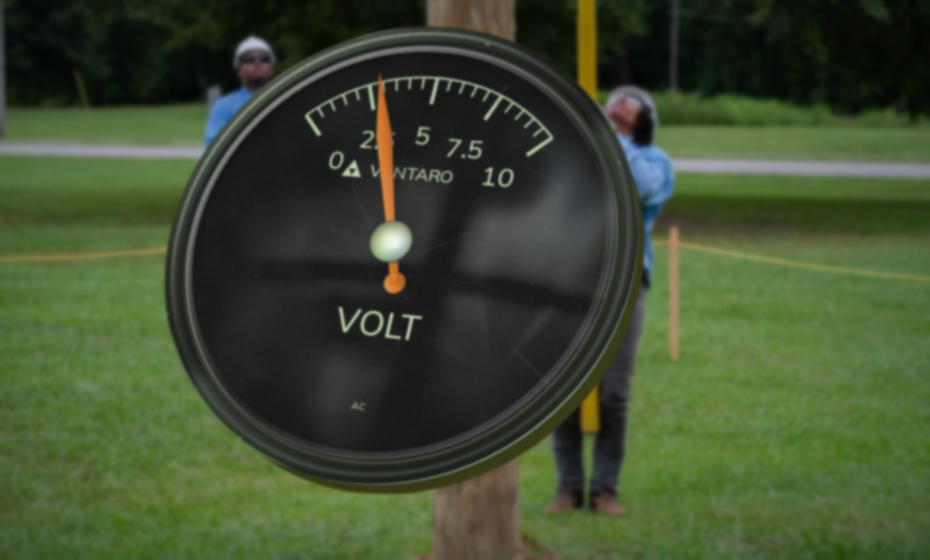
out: 3,V
